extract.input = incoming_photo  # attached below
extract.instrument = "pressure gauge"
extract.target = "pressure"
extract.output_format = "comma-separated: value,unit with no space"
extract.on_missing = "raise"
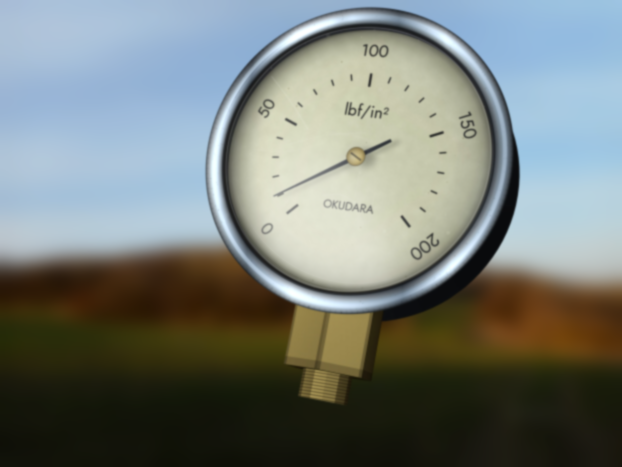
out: 10,psi
